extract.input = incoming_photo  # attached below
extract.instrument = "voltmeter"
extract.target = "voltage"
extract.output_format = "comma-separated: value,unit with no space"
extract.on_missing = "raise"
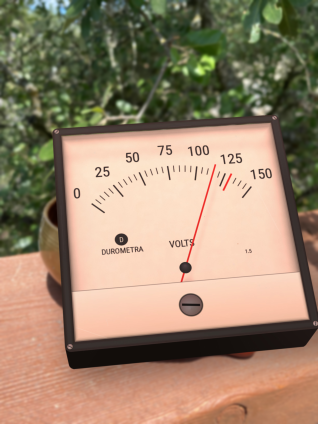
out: 115,V
